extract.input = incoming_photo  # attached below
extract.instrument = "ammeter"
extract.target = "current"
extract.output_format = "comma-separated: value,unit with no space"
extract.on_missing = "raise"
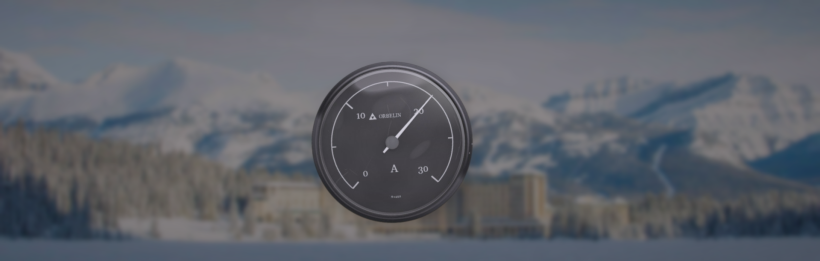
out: 20,A
